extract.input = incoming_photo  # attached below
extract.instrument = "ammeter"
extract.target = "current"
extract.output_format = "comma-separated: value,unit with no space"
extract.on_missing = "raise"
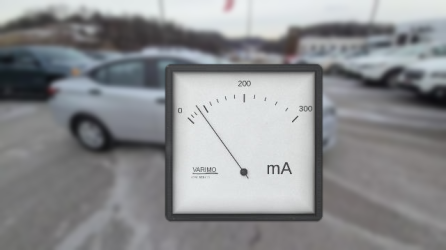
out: 80,mA
